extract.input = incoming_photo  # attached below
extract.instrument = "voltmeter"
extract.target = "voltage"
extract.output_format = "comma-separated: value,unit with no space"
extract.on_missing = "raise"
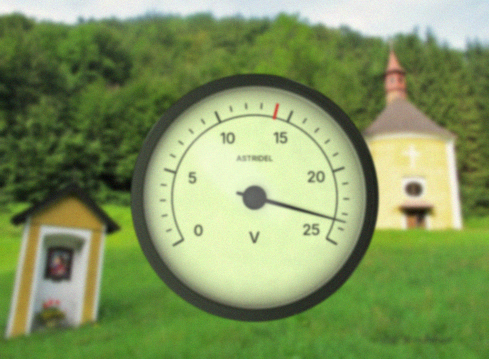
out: 23.5,V
